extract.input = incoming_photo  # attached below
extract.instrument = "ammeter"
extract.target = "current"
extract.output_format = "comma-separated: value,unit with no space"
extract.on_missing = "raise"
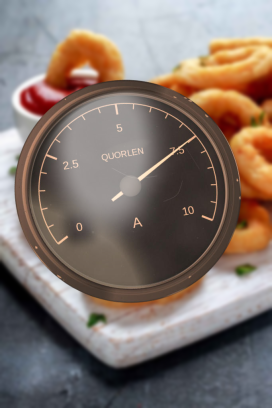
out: 7.5,A
